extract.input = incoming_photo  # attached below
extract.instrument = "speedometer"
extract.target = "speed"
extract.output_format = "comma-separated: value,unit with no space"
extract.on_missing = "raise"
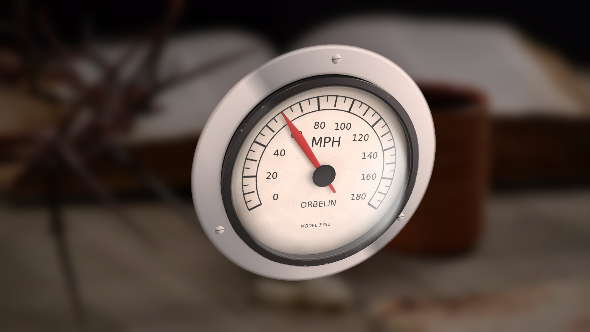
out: 60,mph
